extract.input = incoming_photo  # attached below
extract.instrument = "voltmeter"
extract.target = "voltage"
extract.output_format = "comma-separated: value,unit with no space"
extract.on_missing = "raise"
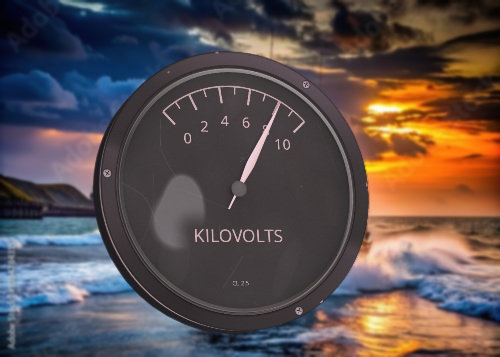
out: 8,kV
